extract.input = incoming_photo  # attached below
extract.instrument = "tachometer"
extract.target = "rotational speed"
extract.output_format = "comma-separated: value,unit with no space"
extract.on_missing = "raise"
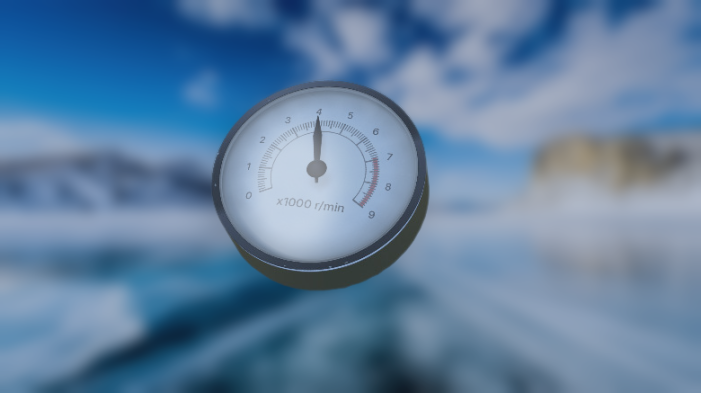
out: 4000,rpm
